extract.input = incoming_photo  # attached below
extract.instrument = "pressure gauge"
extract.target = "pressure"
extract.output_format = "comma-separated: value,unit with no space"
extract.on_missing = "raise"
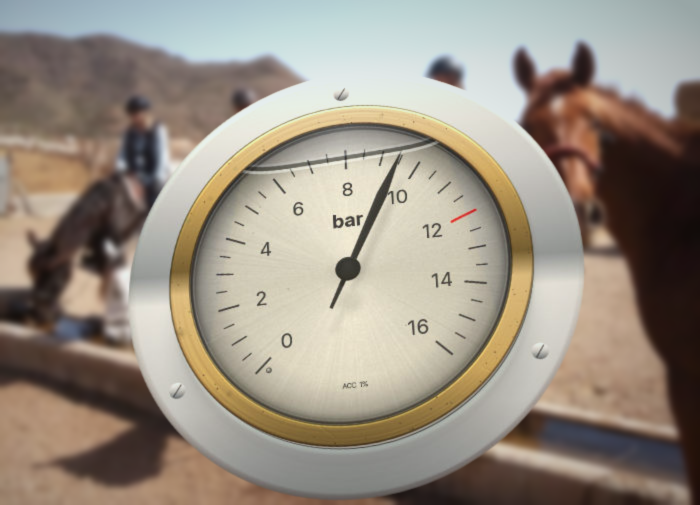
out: 9.5,bar
